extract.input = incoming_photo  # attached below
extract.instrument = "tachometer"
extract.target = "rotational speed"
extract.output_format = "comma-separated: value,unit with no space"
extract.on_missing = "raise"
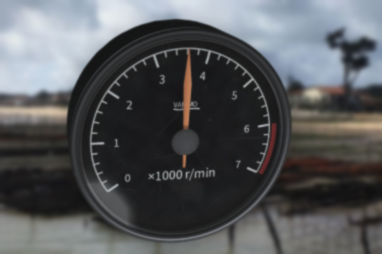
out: 3600,rpm
